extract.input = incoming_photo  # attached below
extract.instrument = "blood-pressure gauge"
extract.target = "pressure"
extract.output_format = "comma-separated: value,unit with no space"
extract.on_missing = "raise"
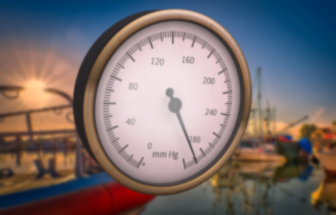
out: 290,mmHg
